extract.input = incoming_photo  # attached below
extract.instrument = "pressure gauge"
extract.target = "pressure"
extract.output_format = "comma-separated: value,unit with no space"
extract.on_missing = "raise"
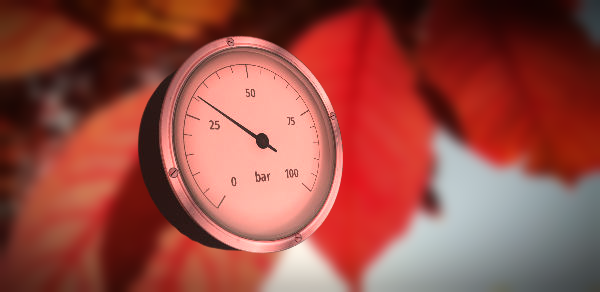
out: 30,bar
